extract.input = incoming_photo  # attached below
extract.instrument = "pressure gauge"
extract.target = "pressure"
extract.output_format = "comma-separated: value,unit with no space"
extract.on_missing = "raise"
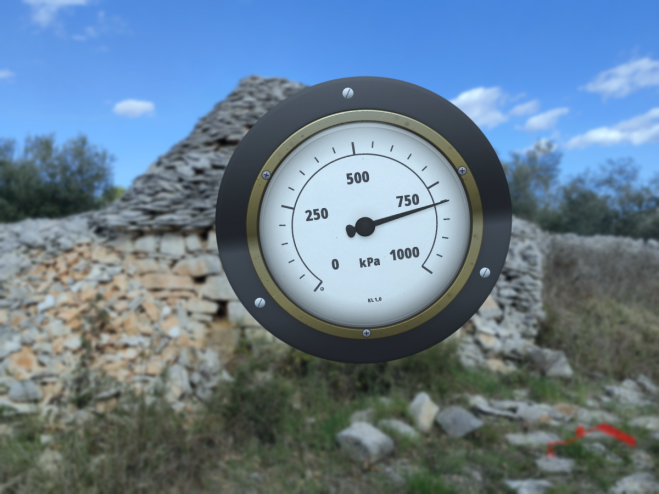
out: 800,kPa
